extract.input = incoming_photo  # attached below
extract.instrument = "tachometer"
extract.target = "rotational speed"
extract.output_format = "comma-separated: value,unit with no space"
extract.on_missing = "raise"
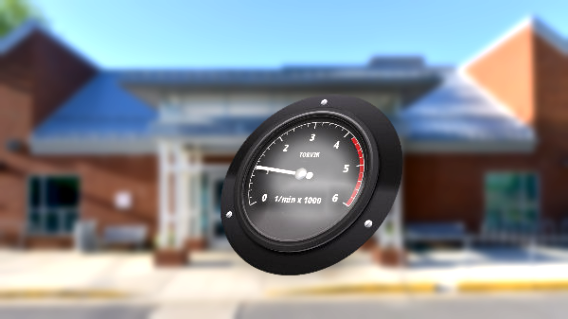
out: 1000,rpm
